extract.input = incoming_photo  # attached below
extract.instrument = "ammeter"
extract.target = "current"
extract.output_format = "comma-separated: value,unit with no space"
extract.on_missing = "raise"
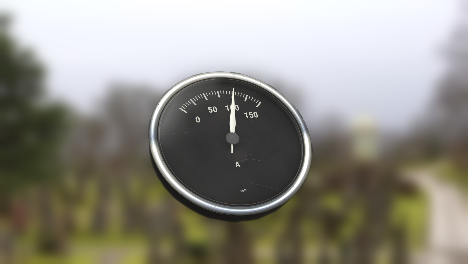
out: 100,A
